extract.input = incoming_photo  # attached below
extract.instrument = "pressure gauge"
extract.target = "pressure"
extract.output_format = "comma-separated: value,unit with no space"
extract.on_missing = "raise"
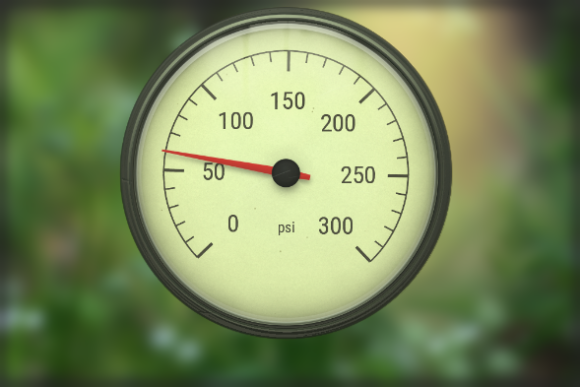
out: 60,psi
